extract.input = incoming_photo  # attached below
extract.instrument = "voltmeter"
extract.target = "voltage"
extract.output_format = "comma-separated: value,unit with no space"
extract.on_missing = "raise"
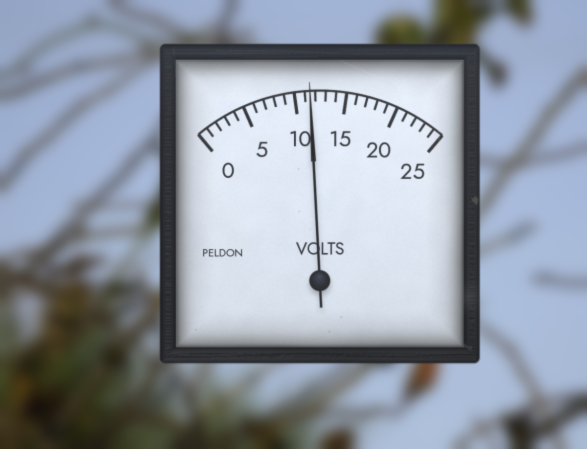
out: 11.5,V
